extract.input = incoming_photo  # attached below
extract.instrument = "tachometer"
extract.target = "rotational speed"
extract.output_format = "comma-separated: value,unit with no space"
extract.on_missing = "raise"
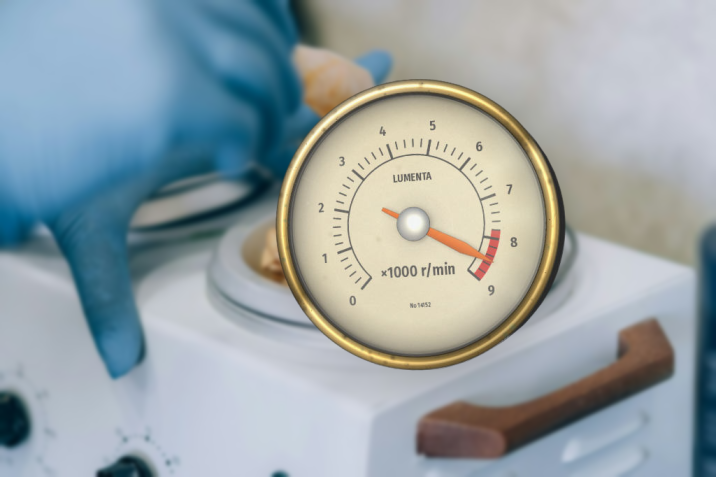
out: 8500,rpm
